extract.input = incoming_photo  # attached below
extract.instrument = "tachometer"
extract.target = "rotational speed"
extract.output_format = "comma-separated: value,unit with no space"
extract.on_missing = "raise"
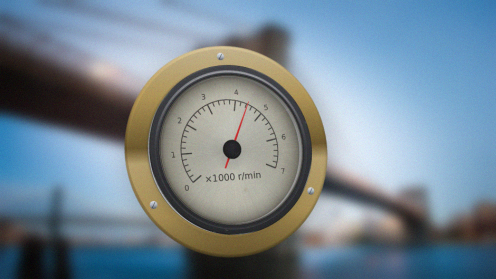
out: 4400,rpm
